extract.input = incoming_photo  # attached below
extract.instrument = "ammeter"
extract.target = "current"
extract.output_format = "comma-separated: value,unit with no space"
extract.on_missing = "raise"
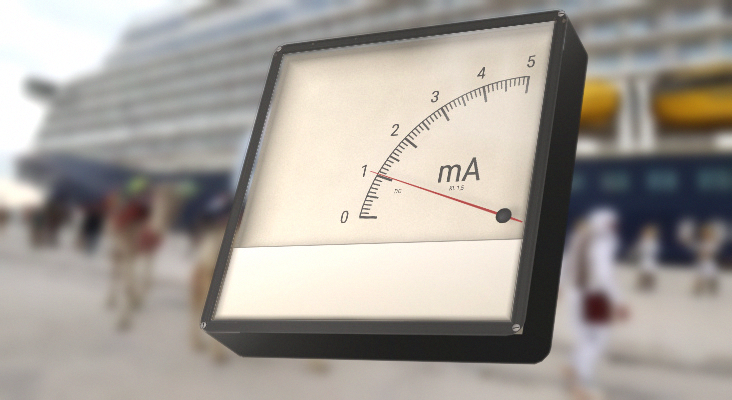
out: 1,mA
